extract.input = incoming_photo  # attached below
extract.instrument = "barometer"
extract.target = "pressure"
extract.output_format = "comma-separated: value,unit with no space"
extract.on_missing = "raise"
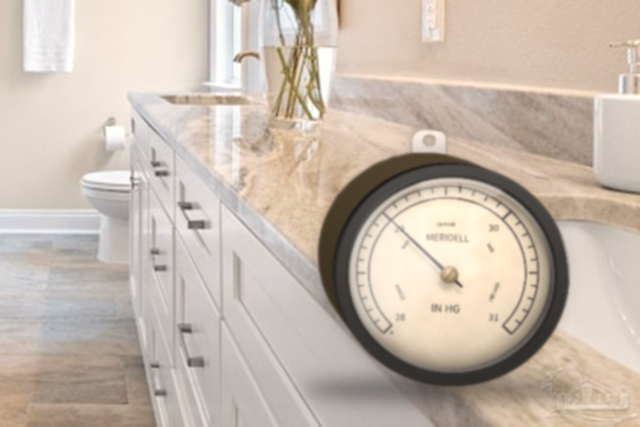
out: 29,inHg
